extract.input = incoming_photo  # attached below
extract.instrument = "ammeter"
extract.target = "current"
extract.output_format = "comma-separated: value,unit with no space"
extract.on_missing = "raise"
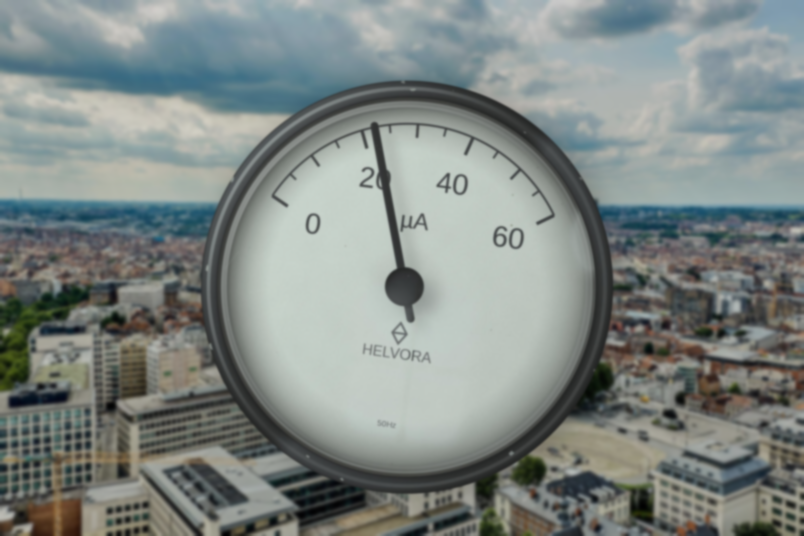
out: 22.5,µA
